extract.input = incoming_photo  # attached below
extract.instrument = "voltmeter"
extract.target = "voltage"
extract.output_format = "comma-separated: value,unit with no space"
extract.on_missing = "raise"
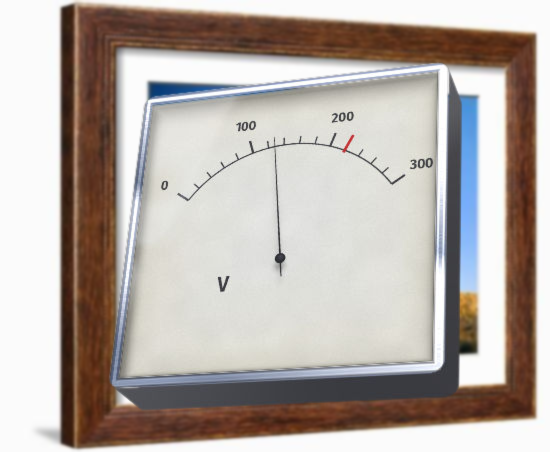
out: 130,V
